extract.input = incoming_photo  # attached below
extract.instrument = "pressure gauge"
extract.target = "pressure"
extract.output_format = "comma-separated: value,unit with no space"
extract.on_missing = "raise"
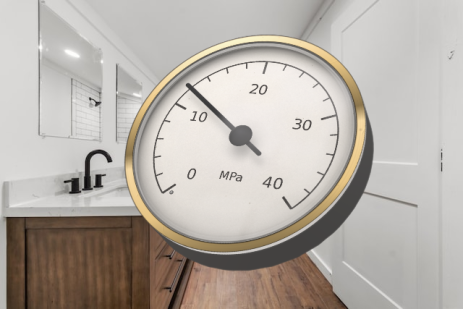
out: 12,MPa
